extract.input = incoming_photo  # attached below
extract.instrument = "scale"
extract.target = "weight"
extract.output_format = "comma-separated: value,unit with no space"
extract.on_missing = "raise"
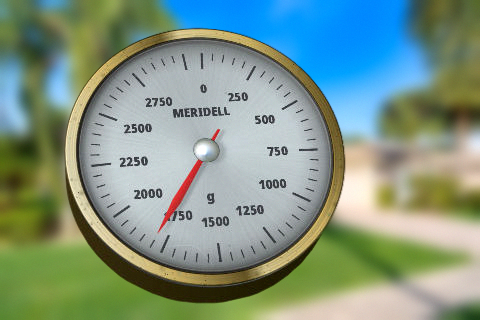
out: 1800,g
